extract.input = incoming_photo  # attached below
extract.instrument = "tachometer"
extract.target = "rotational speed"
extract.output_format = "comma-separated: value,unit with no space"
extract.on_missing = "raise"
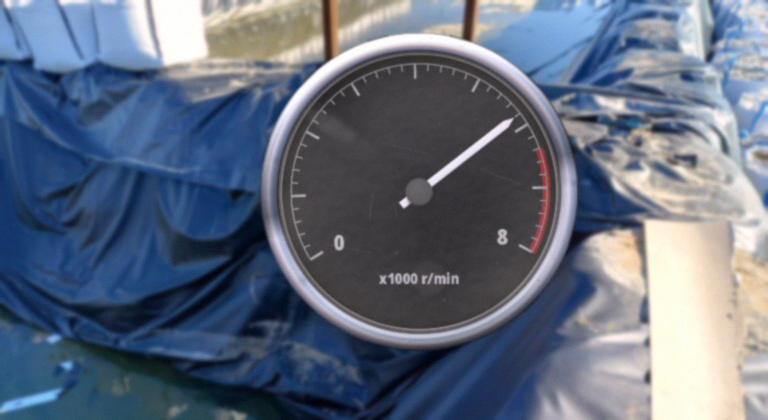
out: 5800,rpm
